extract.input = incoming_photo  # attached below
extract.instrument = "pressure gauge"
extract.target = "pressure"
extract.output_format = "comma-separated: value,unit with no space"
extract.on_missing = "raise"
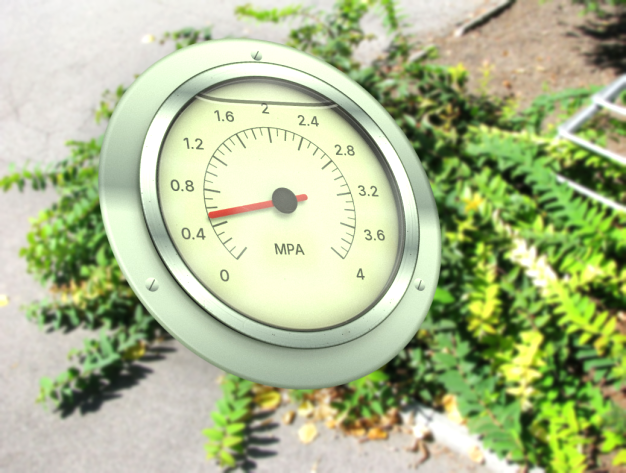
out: 0.5,MPa
